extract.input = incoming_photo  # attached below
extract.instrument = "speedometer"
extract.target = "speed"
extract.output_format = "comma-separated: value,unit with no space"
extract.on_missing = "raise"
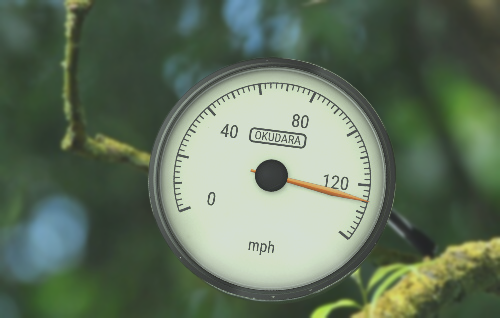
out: 126,mph
